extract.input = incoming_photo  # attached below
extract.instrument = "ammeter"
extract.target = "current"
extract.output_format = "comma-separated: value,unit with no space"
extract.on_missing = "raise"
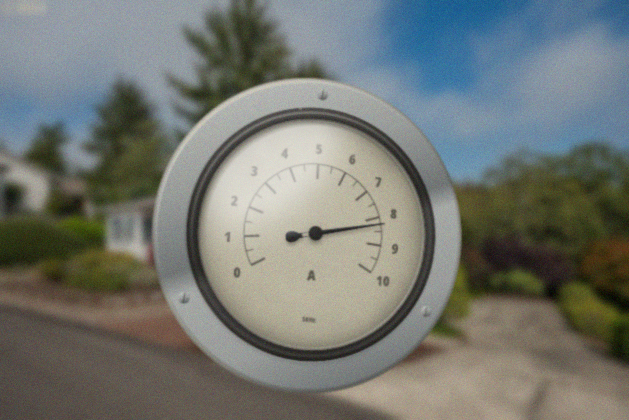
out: 8.25,A
